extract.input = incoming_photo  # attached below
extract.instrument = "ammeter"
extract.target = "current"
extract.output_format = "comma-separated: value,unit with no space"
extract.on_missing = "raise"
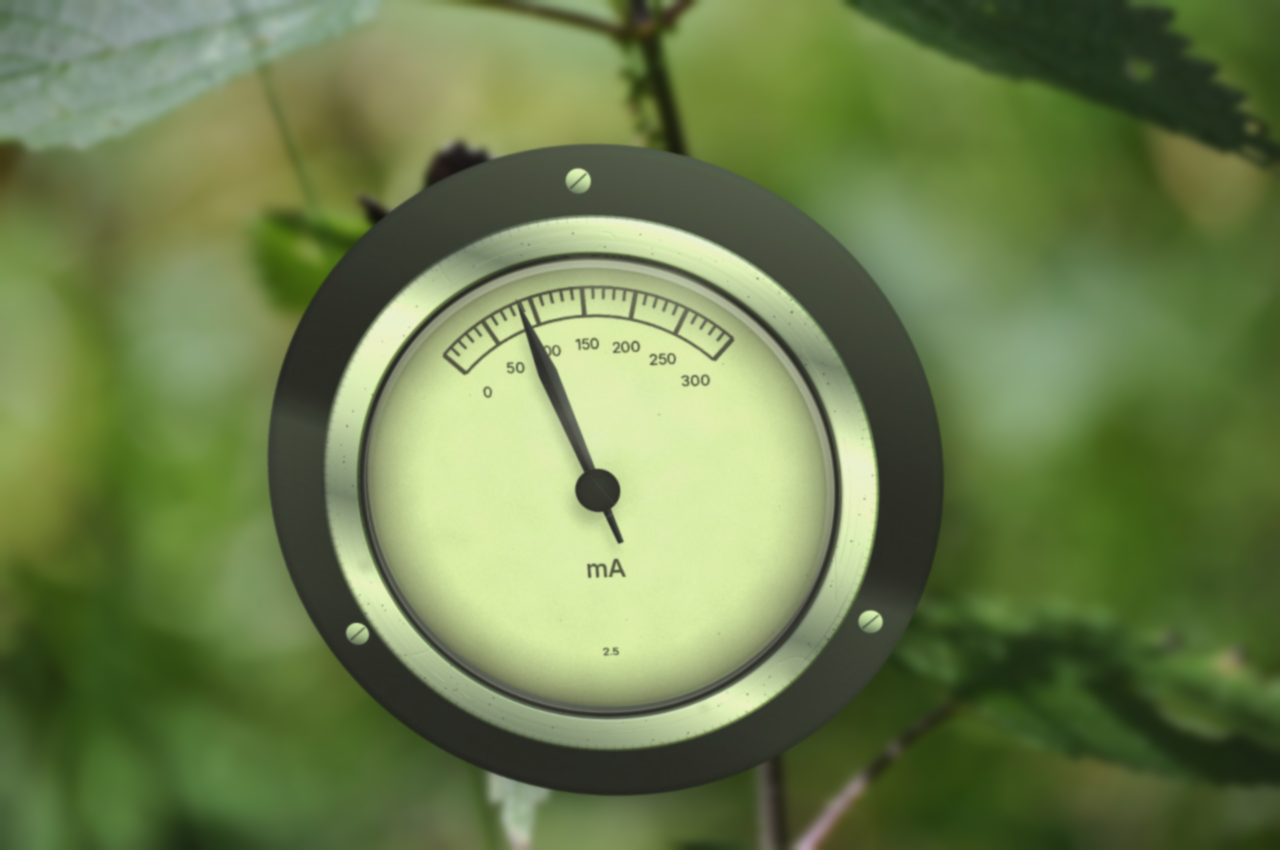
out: 90,mA
